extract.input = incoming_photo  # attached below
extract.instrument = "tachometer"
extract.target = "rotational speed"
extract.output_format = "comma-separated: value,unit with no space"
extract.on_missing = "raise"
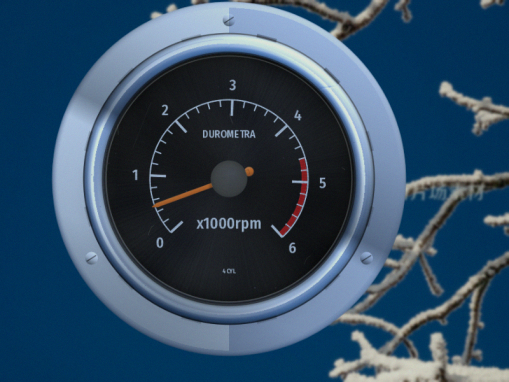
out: 500,rpm
